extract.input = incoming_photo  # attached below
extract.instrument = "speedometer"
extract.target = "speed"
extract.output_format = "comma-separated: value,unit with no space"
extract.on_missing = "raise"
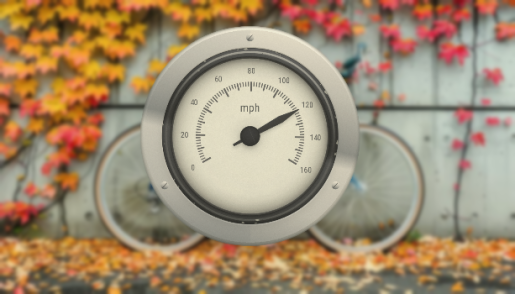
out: 120,mph
